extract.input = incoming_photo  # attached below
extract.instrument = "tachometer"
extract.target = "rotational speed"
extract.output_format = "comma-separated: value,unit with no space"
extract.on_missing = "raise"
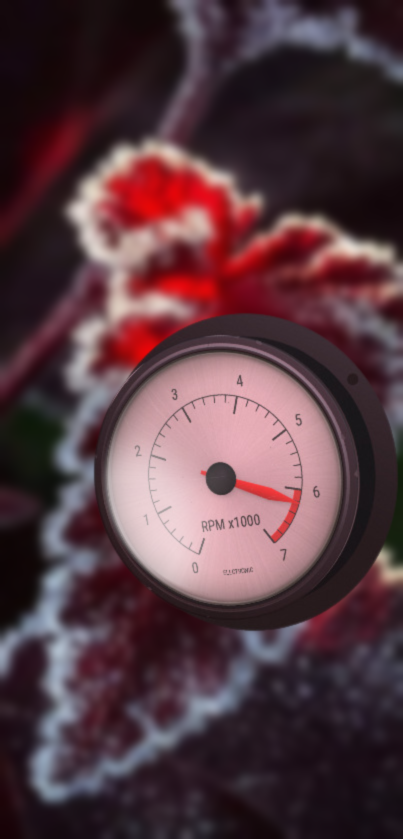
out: 6200,rpm
